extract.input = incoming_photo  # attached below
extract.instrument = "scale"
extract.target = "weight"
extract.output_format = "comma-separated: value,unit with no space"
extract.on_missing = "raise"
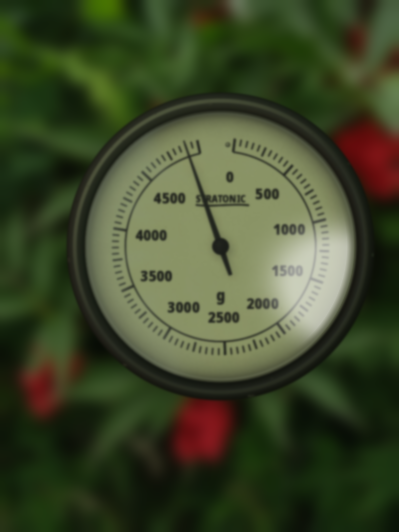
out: 4900,g
